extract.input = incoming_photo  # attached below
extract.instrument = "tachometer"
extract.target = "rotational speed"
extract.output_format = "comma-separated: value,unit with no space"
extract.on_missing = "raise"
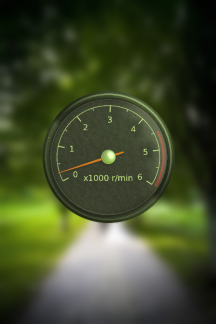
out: 250,rpm
